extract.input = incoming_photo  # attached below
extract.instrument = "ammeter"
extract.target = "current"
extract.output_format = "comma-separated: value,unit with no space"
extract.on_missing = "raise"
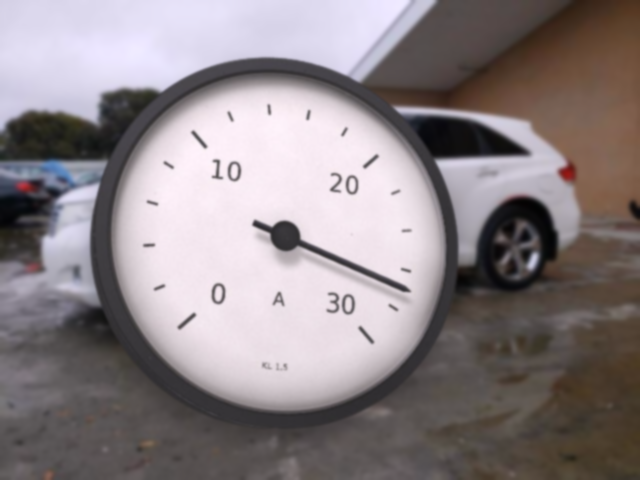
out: 27,A
